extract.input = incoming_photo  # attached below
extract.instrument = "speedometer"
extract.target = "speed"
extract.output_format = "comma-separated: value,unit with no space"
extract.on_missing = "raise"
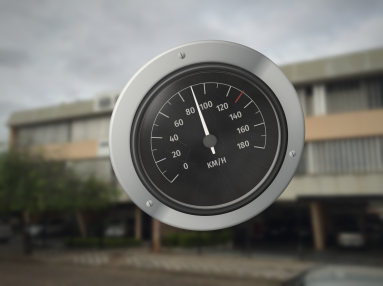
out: 90,km/h
